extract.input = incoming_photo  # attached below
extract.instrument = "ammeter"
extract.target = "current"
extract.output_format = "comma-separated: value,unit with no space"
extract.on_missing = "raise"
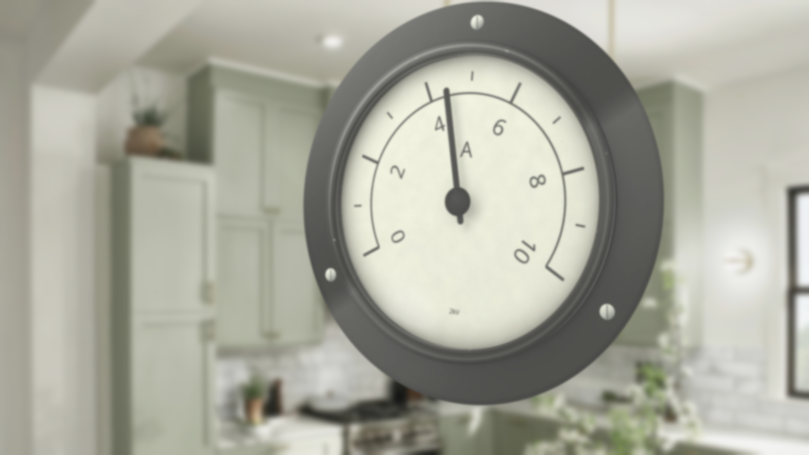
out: 4.5,A
